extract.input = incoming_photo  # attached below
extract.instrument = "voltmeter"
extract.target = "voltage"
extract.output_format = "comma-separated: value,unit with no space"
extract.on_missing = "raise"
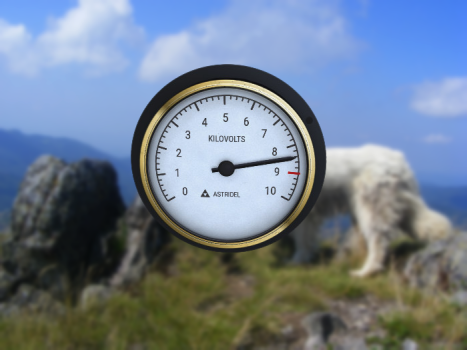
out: 8.4,kV
